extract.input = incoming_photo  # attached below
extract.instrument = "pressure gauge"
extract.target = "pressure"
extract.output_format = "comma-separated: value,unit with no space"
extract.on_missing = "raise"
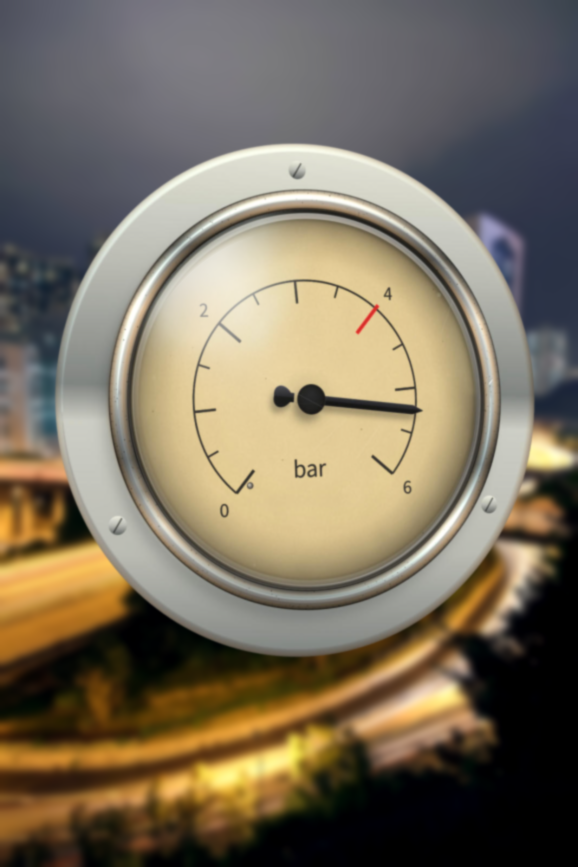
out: 5.25,bar
